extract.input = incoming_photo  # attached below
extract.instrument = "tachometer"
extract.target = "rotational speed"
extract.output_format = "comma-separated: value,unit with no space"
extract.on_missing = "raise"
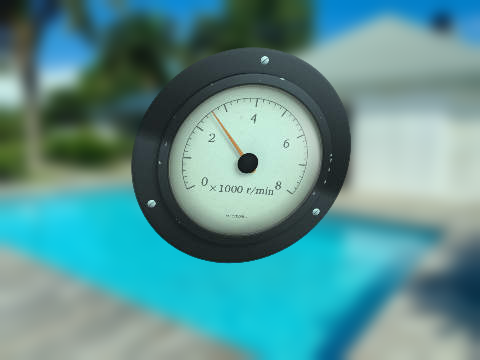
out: 2600,rpm
